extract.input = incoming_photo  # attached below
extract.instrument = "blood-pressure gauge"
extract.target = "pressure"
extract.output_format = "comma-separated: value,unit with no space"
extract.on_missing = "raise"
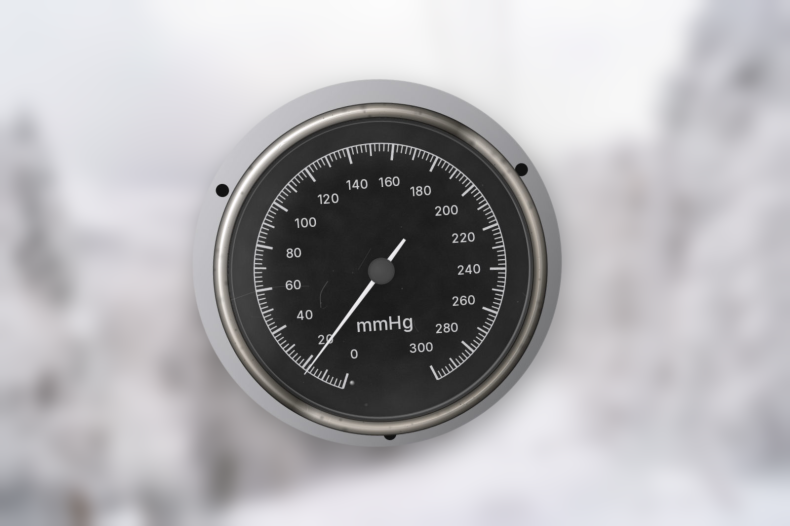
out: 18,mmHg
